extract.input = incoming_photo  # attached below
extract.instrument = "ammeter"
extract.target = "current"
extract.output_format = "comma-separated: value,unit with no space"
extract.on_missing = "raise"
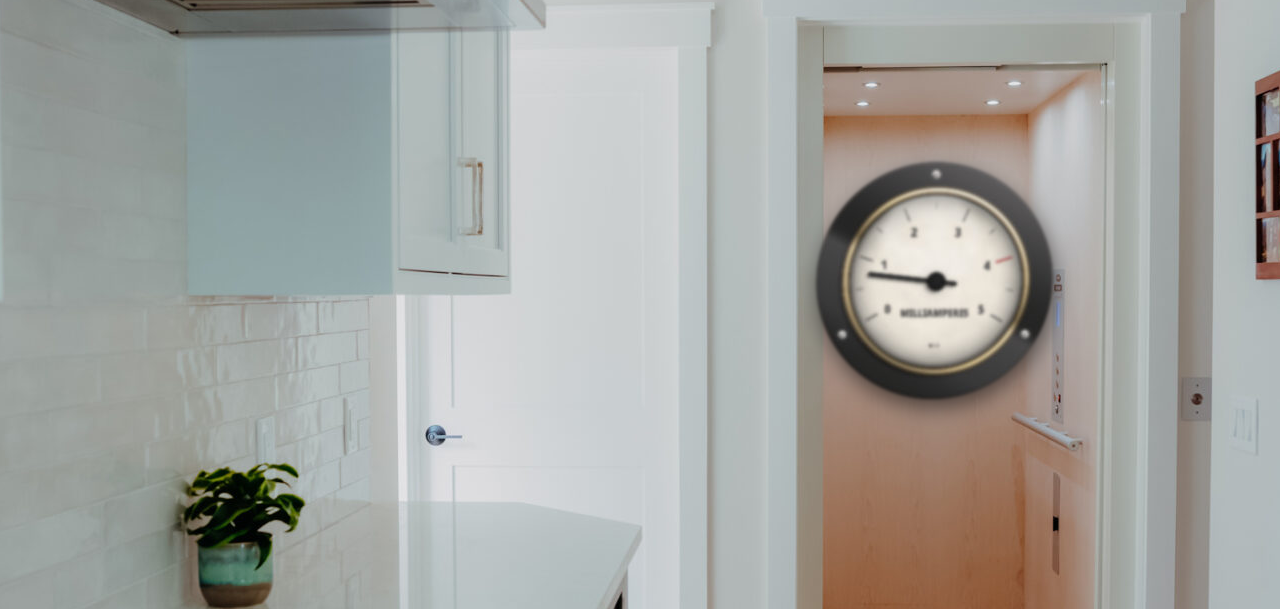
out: 0.75,mA
